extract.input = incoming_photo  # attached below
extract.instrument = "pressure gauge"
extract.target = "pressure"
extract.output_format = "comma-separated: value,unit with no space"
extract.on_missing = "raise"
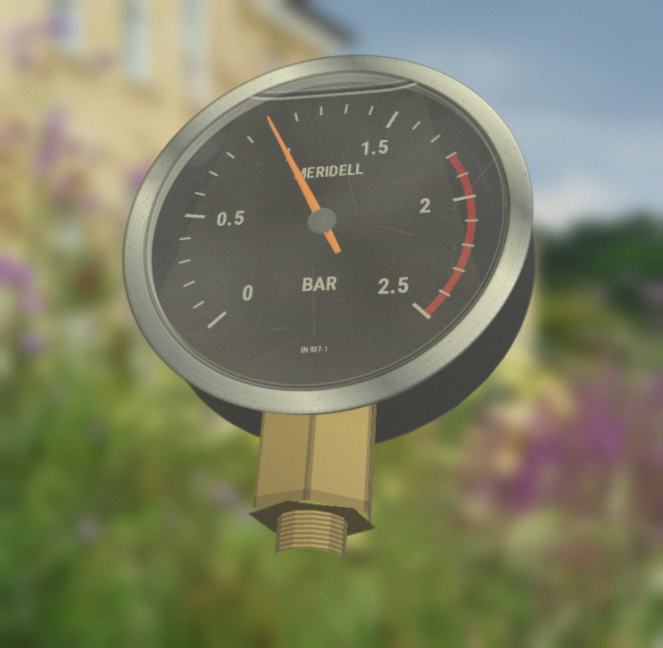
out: 1,bar
